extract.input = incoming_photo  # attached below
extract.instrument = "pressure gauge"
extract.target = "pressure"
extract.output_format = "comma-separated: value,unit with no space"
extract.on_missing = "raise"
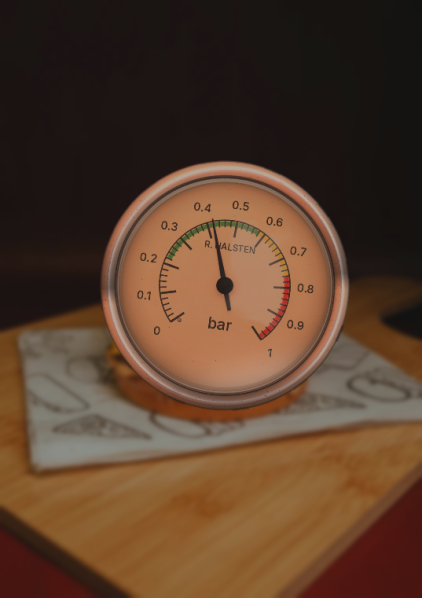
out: 0.42,bar
